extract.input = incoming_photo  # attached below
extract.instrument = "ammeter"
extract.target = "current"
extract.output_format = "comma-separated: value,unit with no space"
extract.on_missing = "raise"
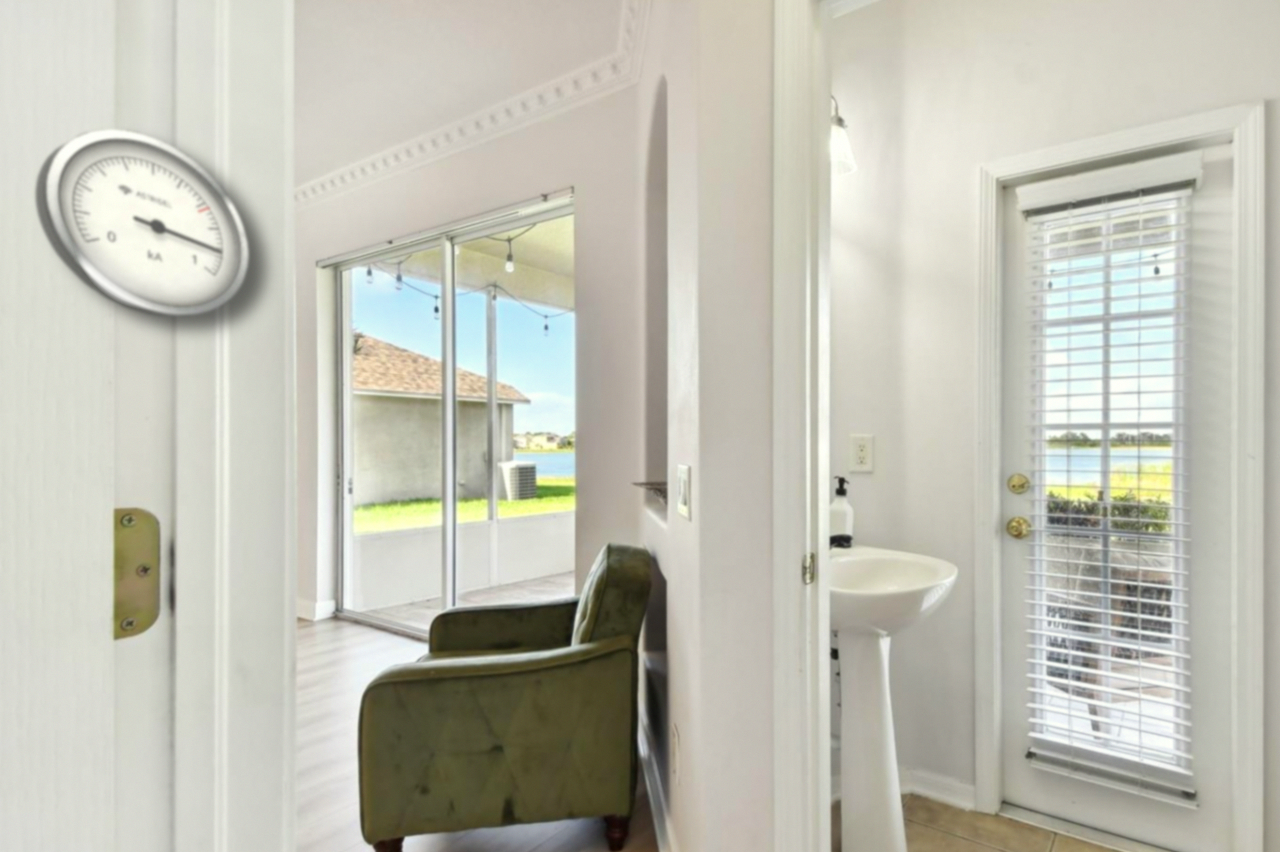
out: 0.9,kA
